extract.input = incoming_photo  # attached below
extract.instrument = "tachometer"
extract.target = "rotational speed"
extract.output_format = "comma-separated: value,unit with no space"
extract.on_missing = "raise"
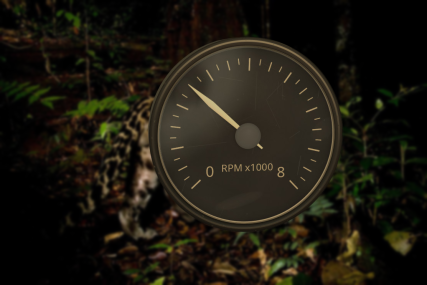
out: 2500,rpm
